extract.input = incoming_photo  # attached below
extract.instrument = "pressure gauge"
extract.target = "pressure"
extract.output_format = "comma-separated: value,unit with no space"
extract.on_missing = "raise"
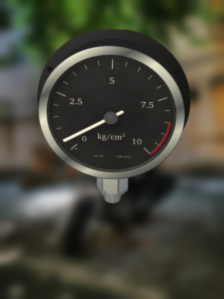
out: 0.5,kg/cm²
